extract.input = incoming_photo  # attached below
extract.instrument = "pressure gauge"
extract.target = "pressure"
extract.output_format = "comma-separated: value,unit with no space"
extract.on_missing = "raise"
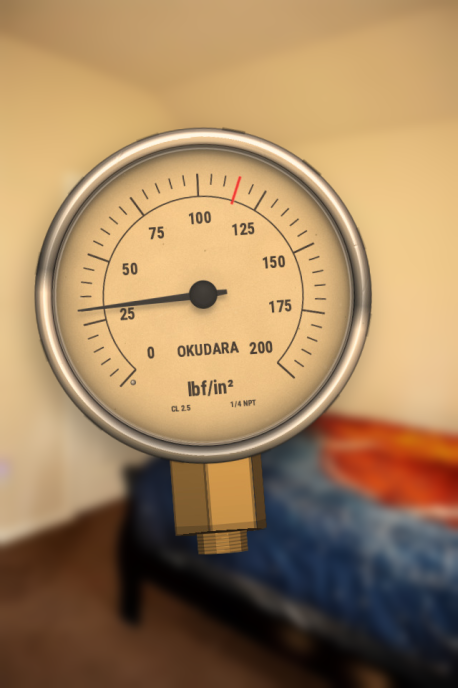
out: 30,psi
